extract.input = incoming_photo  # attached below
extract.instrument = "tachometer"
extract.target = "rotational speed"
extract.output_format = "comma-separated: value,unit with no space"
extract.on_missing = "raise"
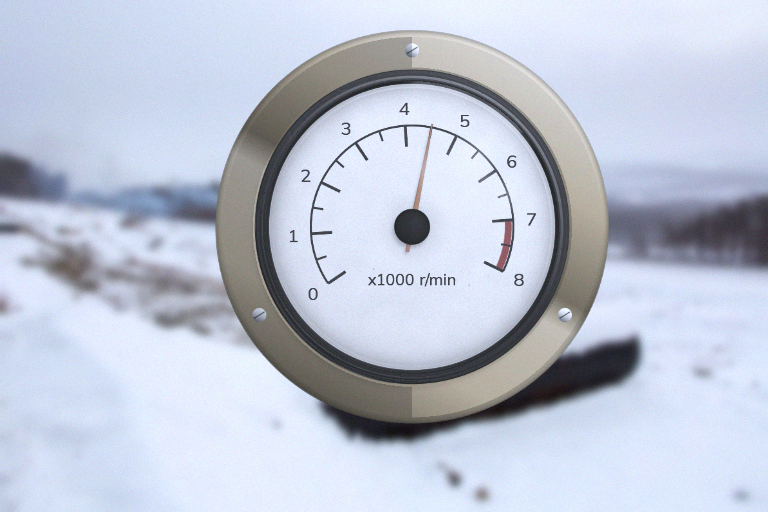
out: 4500,rpm
